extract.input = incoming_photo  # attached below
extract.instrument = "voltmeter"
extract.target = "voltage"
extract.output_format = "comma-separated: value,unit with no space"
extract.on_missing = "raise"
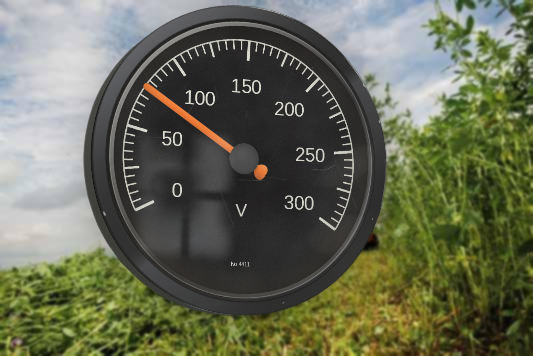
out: 75,V
